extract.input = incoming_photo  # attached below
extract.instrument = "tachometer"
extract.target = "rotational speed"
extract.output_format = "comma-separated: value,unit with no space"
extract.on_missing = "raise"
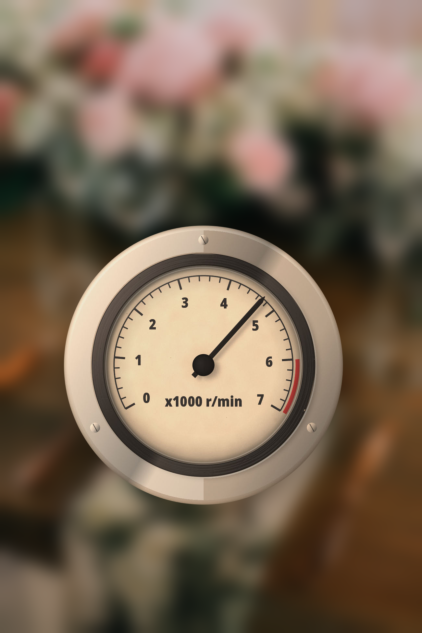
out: 4700,rpm
